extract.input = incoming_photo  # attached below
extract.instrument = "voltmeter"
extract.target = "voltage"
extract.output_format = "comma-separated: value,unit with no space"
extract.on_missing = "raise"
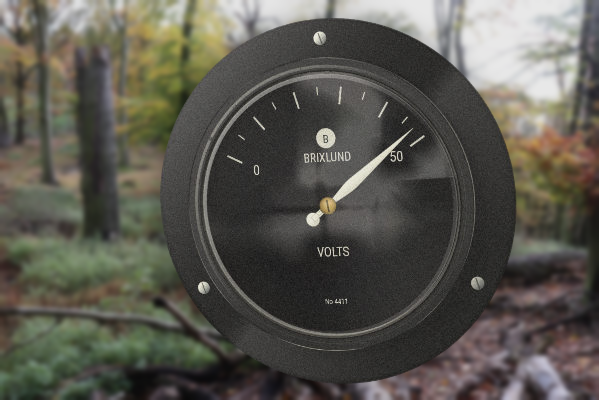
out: 47.5,V
